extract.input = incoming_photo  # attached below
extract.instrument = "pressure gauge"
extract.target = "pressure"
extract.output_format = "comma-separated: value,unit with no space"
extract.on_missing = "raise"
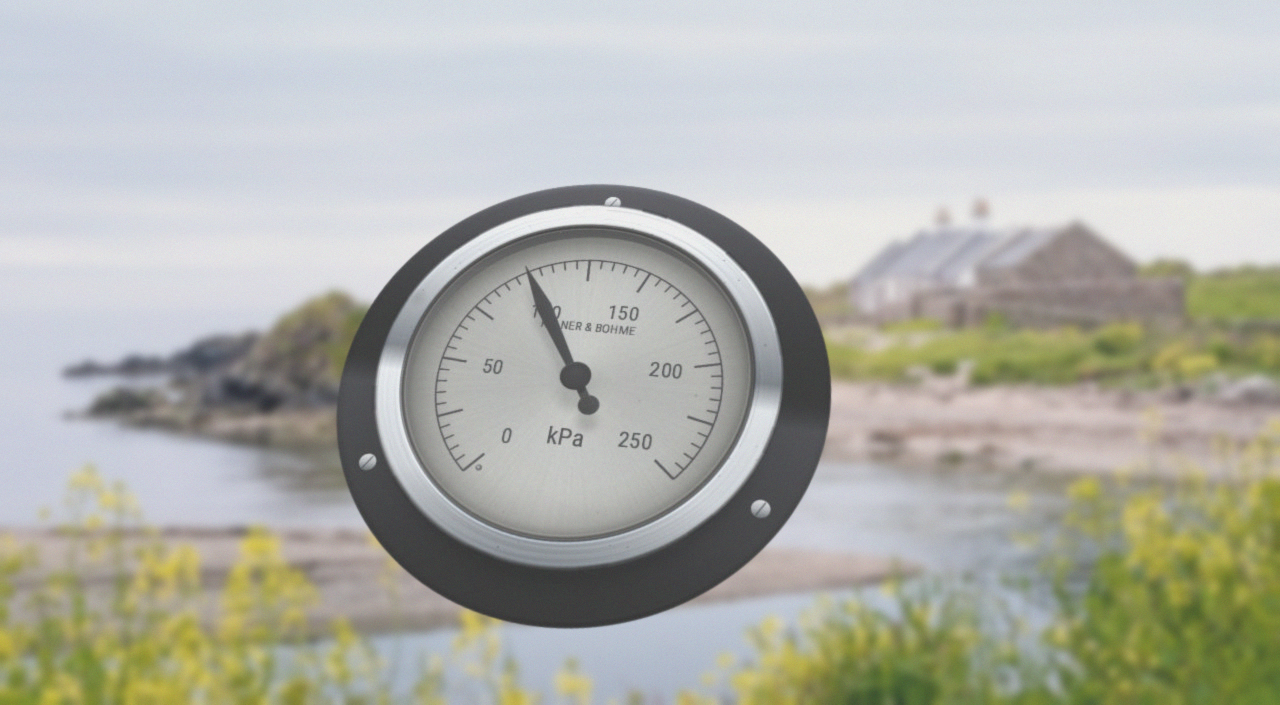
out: 100,kPa
